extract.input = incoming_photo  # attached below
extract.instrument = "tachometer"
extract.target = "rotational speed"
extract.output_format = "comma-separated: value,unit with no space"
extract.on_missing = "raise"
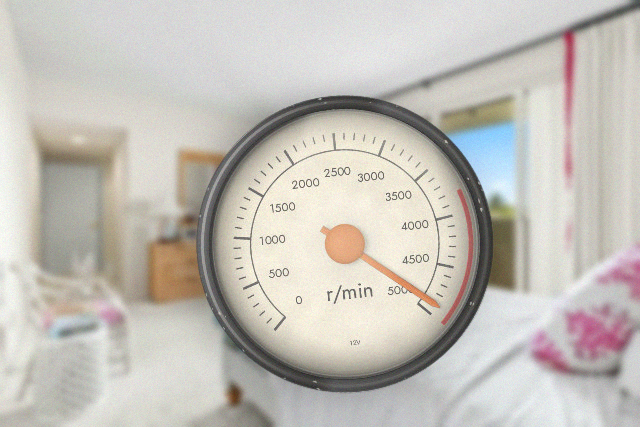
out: 4900,rpm
